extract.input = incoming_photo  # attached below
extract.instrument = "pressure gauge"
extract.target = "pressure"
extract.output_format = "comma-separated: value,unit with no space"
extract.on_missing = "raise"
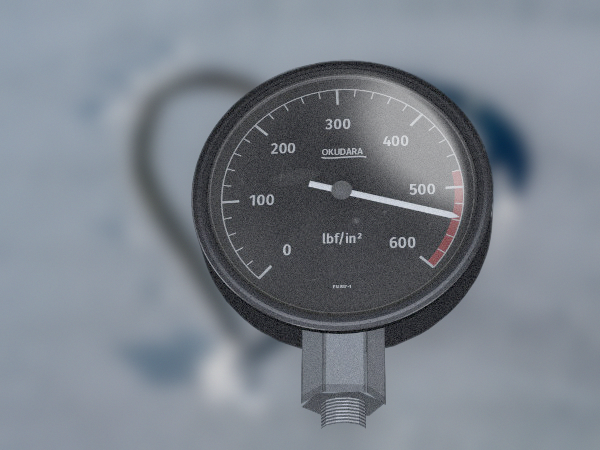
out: 540,psi
